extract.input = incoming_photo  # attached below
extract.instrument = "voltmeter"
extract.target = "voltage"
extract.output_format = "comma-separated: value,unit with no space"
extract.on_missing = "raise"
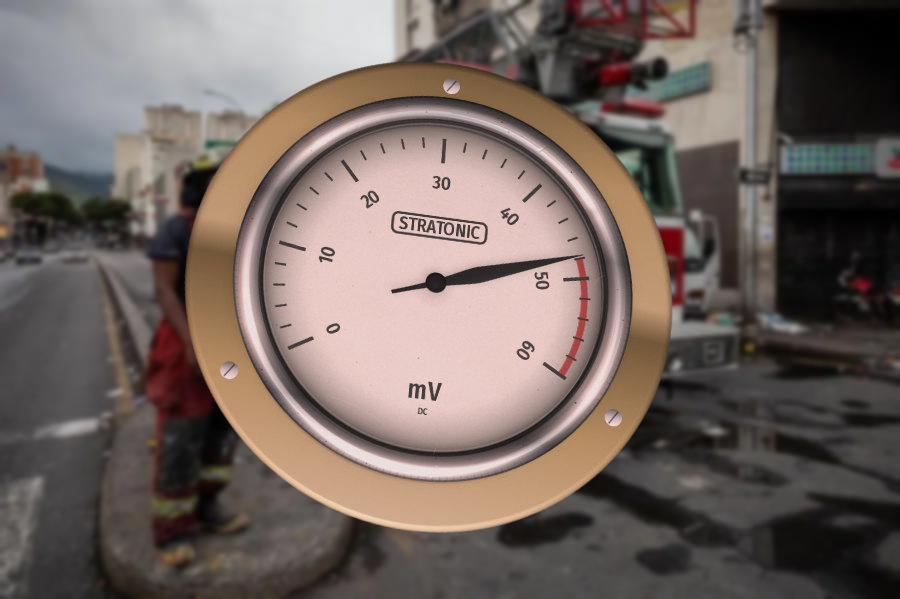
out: 48,mV
